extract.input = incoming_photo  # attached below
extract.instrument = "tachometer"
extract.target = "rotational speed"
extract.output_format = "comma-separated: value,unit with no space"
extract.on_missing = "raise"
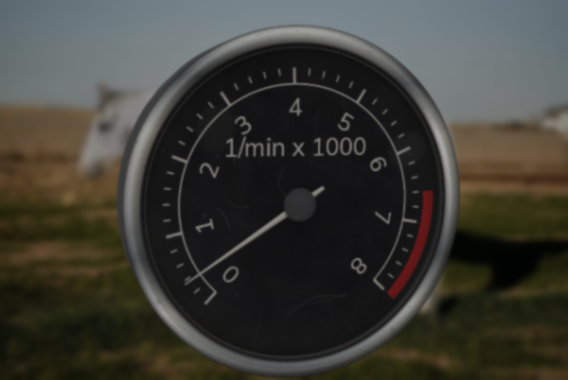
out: 400,rpm
